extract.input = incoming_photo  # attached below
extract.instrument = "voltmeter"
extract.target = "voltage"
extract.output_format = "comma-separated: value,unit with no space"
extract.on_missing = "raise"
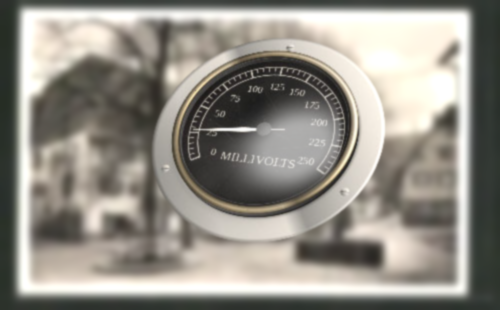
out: 25,mV
